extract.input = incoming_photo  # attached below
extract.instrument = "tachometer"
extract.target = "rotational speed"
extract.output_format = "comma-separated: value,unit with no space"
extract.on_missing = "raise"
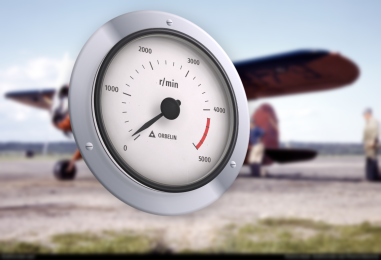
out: 100,rpm
